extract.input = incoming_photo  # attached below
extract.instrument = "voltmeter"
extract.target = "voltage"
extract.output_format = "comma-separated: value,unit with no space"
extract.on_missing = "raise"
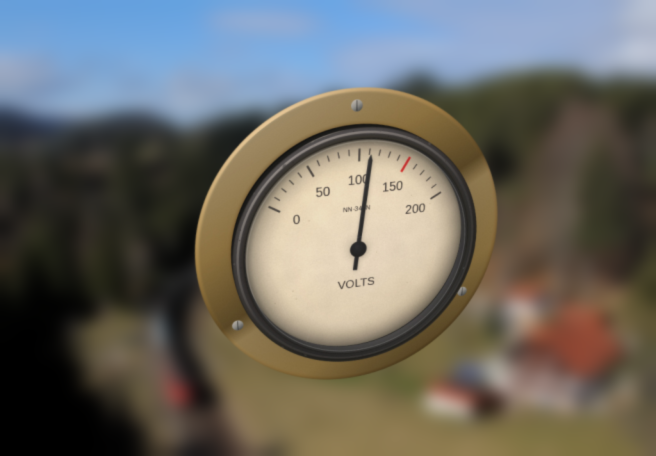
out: 110,V
